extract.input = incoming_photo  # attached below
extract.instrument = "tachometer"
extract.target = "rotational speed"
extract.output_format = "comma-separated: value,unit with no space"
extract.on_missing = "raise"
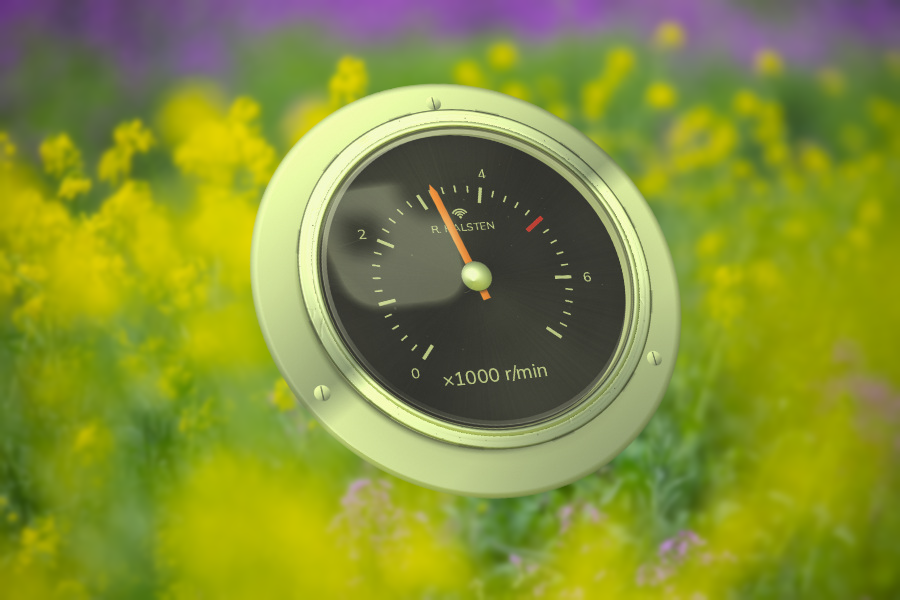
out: 3200,rpm
